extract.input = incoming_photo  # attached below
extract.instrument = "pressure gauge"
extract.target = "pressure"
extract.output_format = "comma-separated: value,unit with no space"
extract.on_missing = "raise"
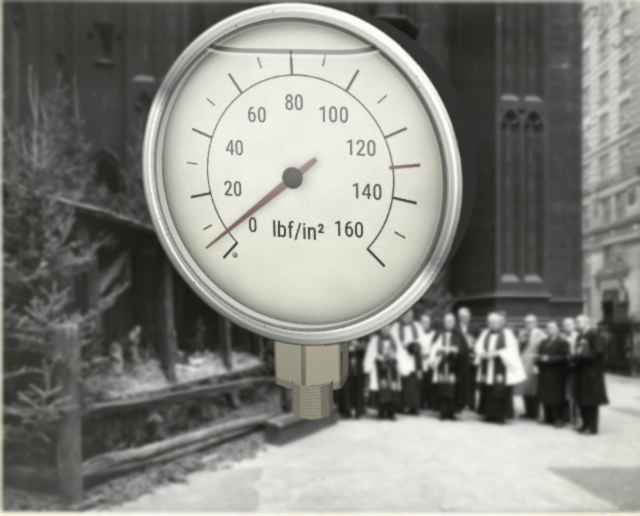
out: 5,psi
